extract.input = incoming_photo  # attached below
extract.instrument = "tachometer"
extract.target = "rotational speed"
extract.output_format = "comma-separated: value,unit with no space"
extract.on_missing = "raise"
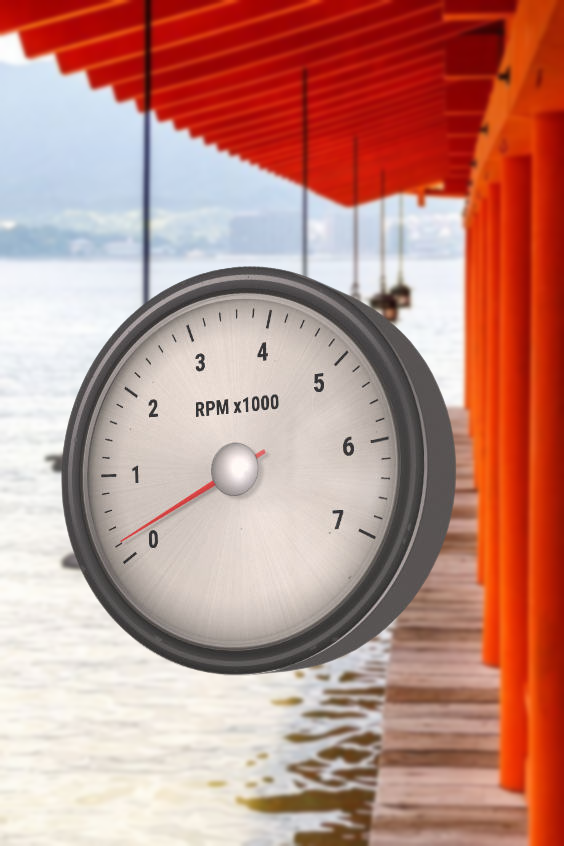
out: 200,rpm
